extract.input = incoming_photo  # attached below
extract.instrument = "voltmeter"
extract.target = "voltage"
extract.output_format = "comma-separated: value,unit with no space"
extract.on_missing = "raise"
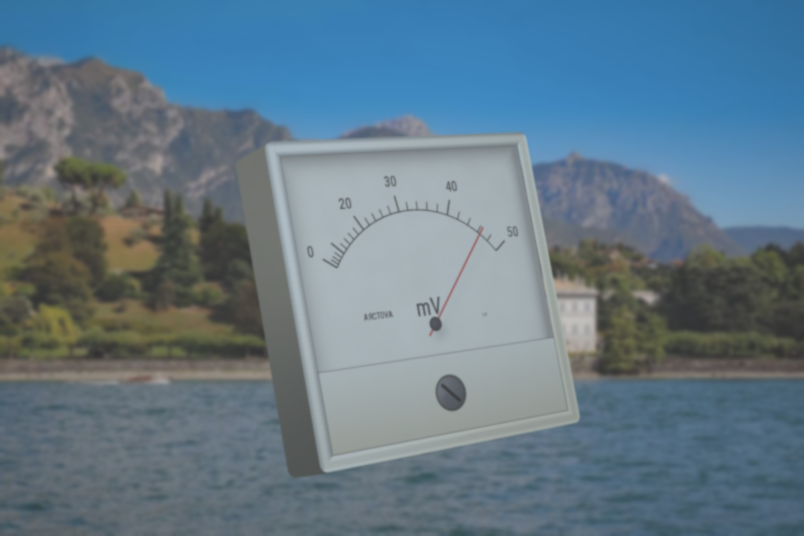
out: 46,mV
